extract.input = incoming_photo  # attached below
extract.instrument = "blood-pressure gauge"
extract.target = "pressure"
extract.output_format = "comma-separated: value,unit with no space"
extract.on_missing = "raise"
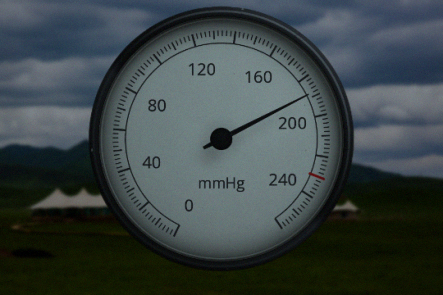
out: 188,mmHg
